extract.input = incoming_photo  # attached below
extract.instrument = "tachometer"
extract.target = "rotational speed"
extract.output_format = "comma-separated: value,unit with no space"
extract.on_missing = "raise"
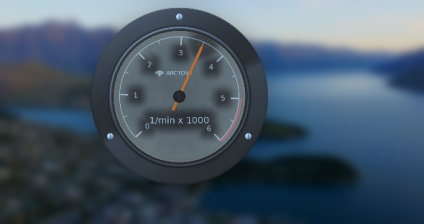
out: 3500,rpm
